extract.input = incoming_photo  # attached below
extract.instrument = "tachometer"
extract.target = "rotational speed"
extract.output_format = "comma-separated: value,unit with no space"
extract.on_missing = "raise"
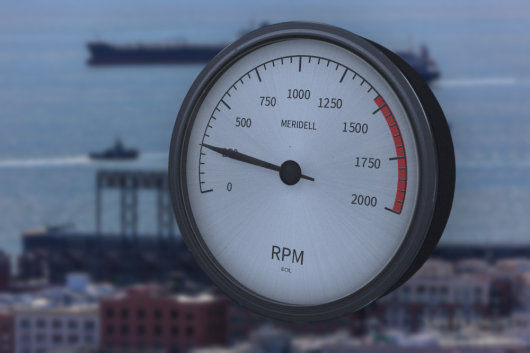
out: 250,rpm
